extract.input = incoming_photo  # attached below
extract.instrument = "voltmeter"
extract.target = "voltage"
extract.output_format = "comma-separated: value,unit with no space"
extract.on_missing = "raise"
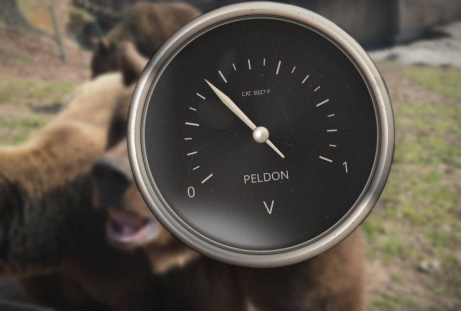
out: 0.35,V
